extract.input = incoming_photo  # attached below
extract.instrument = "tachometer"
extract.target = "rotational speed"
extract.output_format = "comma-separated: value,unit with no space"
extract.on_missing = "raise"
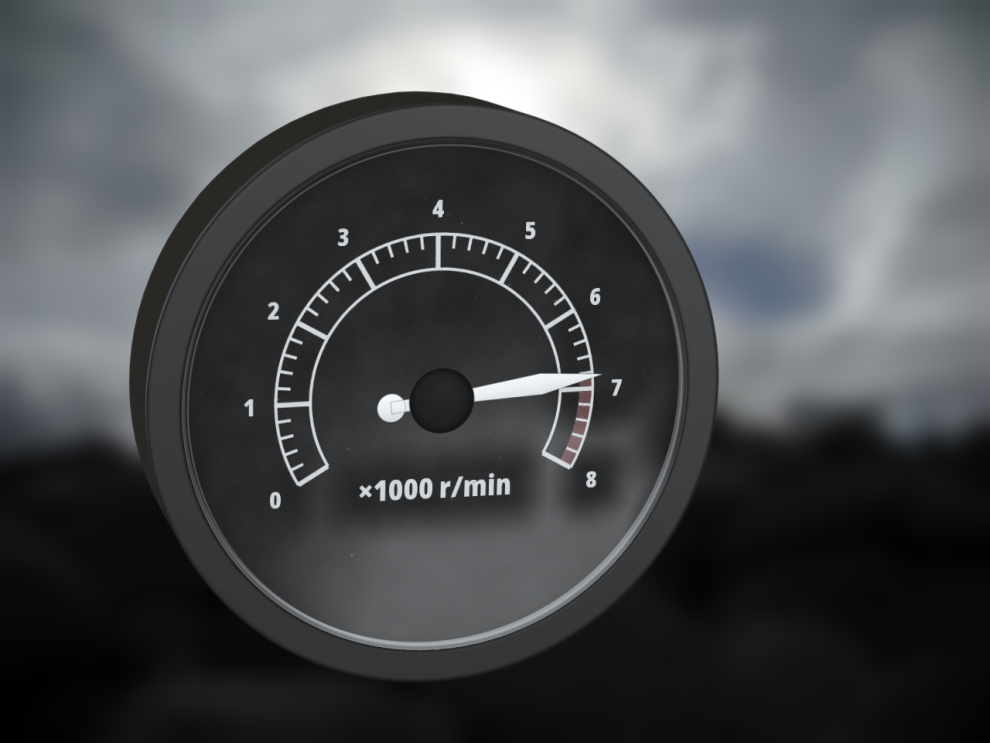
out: 6800,rpm
